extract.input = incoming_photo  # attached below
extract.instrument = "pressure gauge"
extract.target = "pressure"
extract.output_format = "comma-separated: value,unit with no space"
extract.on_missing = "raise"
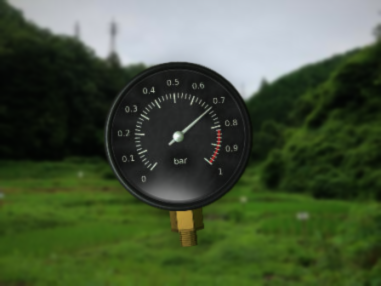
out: 0.7,bar
